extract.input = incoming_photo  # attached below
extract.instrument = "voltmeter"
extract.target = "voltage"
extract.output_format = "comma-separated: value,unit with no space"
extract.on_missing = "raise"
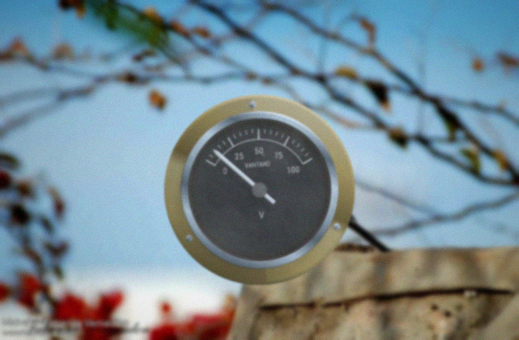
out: 10,V
